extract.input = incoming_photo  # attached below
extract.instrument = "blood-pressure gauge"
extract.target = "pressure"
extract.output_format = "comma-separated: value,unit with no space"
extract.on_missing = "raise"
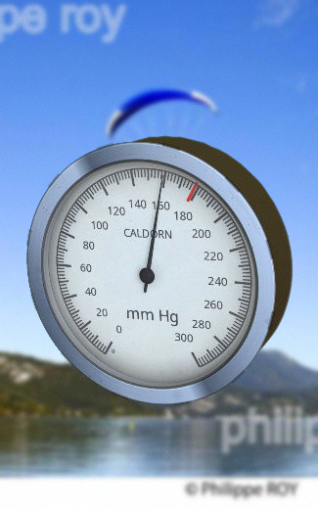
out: 160,mmHg
